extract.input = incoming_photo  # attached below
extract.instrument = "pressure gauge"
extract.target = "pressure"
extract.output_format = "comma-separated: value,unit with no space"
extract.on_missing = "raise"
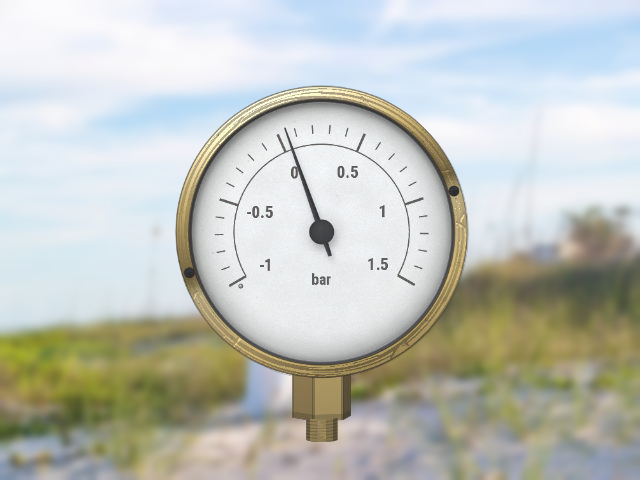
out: 0.05,bar
